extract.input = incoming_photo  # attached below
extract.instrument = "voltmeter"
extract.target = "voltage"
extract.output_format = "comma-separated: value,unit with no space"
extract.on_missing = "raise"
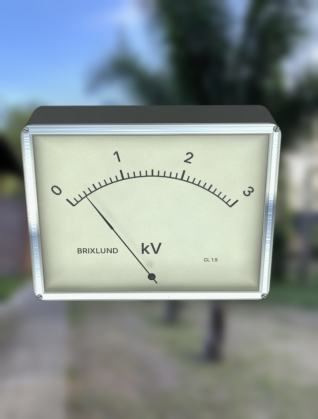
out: 0.3,kV
